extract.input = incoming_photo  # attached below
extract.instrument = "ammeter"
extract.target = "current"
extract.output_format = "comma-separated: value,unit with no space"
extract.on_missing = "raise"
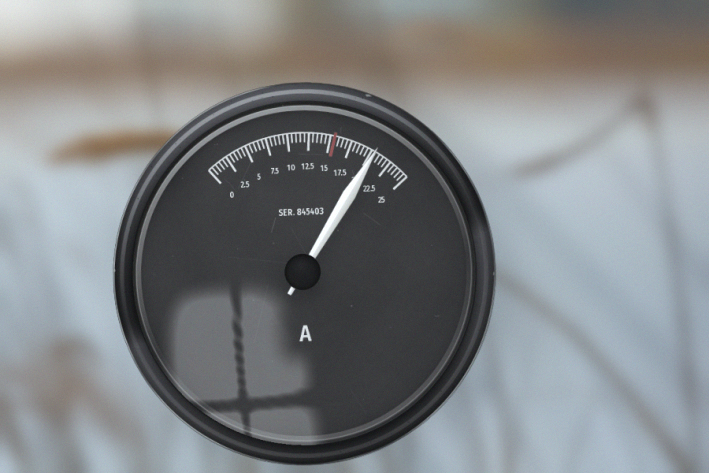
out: 20.5,A
